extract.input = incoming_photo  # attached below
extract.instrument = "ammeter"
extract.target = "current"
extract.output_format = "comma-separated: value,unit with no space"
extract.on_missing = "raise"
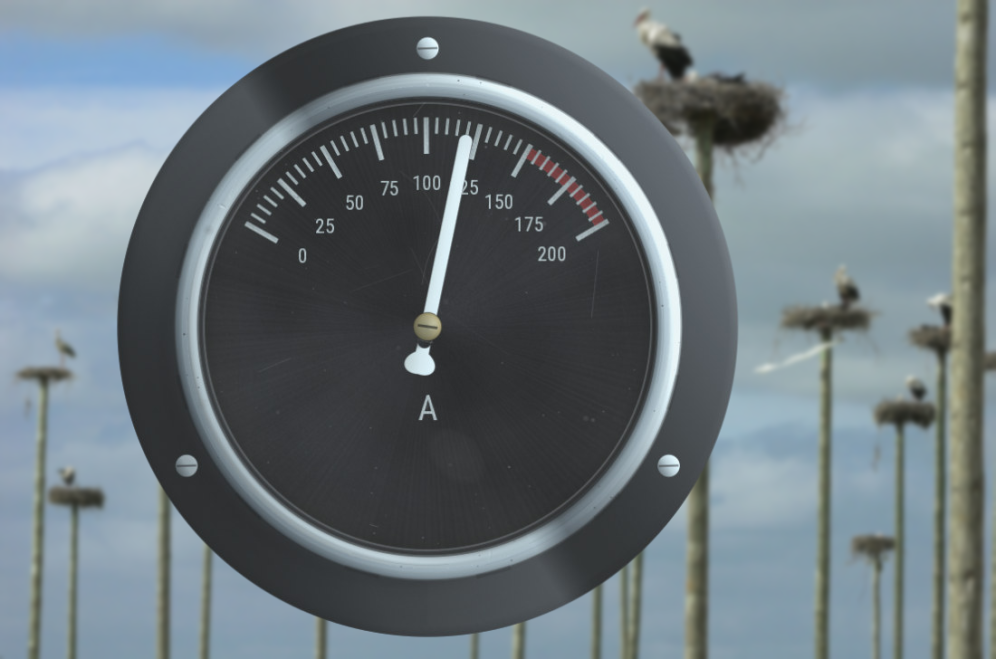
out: 120,A
